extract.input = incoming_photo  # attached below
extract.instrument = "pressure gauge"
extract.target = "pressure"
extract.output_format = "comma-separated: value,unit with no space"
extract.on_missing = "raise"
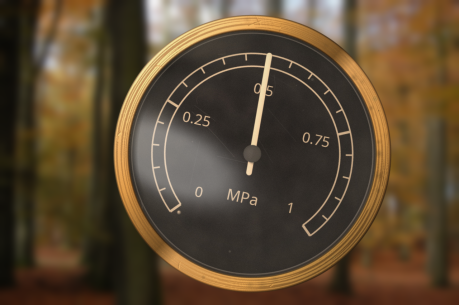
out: 0.5,MPa
